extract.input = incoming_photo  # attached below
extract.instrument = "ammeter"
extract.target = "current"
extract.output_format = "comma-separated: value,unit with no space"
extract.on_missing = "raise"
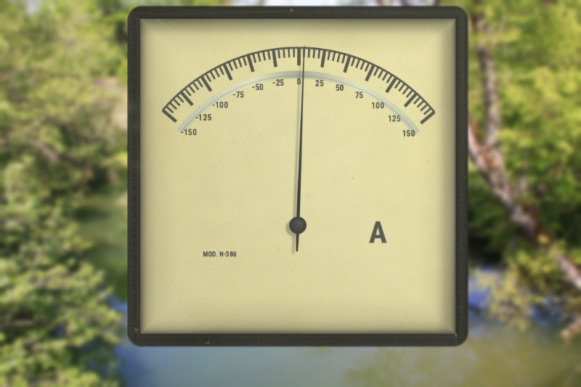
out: 5,A
